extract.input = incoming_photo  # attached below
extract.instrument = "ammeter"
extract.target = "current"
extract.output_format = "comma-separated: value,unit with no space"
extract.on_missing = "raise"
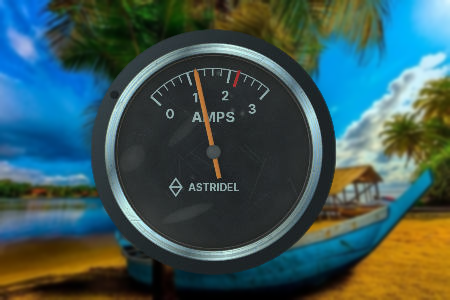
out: 1.2,A
